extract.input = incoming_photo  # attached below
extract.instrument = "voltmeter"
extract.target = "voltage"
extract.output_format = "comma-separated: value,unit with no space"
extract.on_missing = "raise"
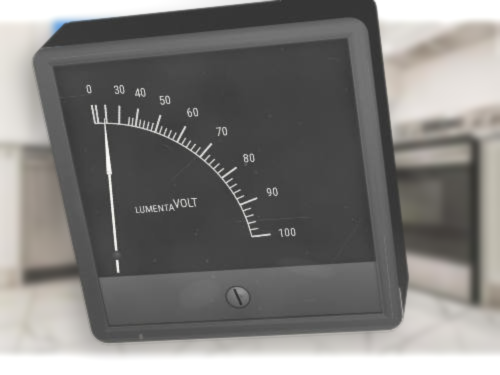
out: 20,V
